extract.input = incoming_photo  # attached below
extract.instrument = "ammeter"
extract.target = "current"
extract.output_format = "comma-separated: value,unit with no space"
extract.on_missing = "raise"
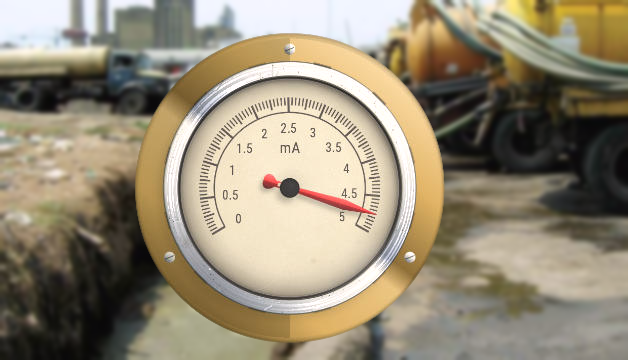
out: 4.75,mA
